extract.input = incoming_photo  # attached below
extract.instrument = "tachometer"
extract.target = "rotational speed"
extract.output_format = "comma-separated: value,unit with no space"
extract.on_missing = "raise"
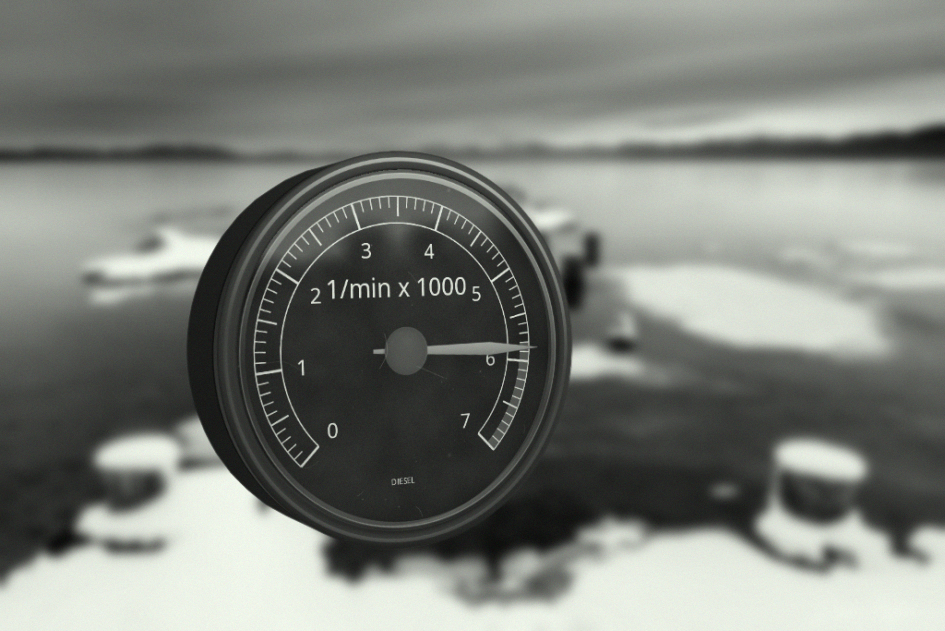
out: 5850,rpm
